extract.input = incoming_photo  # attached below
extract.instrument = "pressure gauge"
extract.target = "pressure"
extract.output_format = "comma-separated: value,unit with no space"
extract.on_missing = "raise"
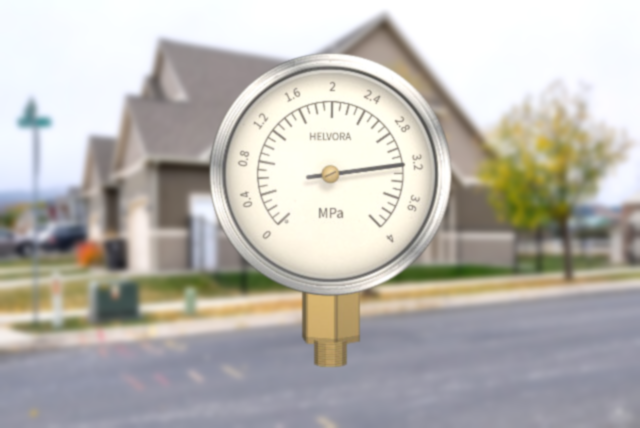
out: 3.2,MPa
